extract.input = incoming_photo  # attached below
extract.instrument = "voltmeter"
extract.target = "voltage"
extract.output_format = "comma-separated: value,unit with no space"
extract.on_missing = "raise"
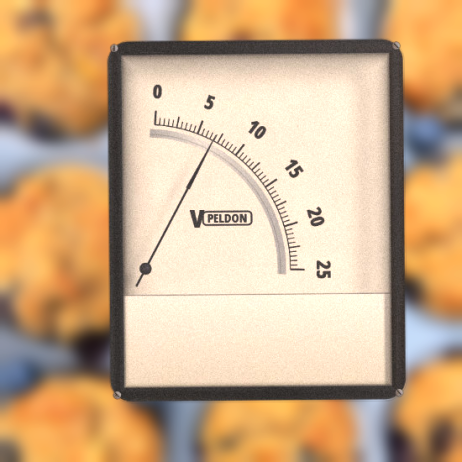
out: 7,V
